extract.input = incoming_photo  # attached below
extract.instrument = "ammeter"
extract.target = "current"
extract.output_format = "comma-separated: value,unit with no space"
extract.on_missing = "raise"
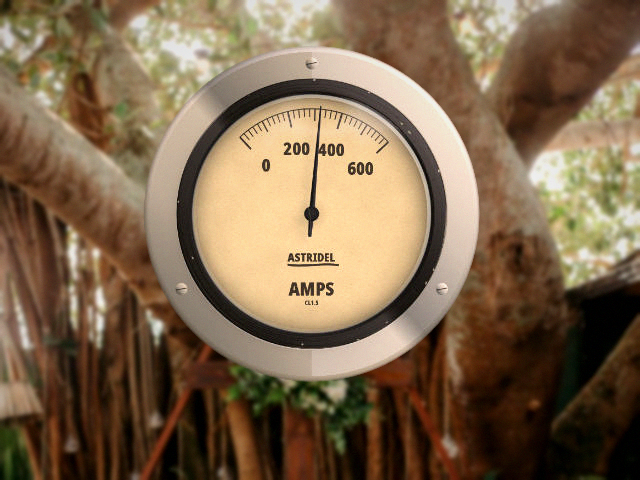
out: 320,A
